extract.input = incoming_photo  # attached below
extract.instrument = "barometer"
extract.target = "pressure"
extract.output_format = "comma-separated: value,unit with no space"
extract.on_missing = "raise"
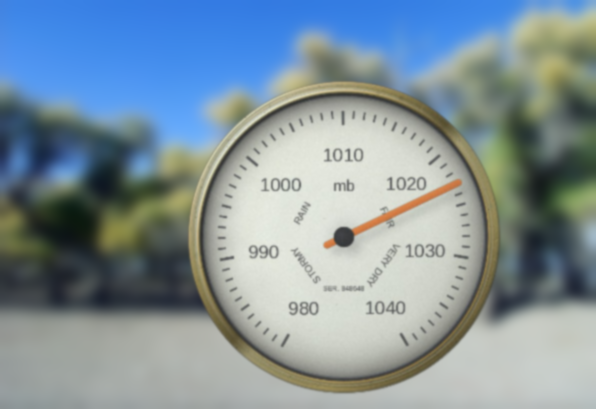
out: 1023,mbar
